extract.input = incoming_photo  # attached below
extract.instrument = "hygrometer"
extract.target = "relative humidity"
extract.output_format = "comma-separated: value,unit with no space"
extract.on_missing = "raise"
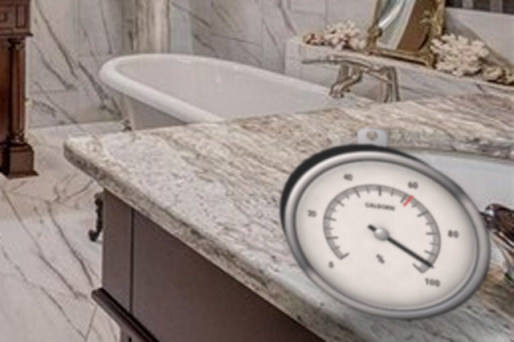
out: 95,%
